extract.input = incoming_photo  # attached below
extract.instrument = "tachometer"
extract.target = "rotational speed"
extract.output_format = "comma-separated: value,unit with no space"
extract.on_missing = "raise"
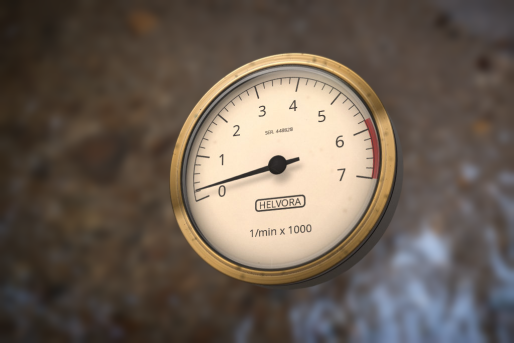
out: 200,rpm
